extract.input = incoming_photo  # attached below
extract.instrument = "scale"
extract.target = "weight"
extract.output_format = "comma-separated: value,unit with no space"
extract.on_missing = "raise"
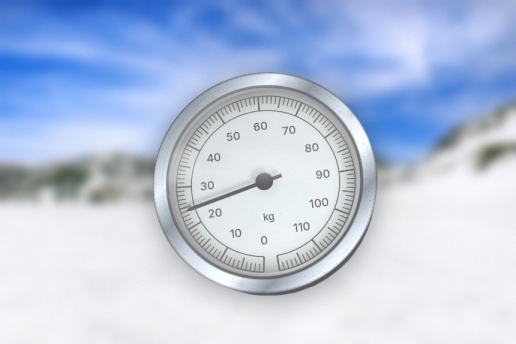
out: 24,kg
